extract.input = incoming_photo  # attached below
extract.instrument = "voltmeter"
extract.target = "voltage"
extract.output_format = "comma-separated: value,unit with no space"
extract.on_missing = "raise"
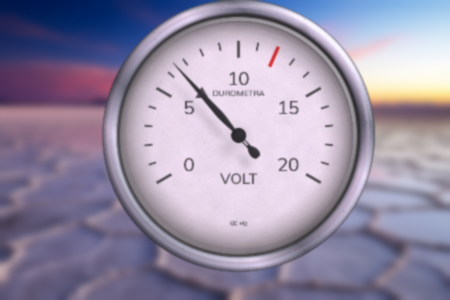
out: 6.5,V
